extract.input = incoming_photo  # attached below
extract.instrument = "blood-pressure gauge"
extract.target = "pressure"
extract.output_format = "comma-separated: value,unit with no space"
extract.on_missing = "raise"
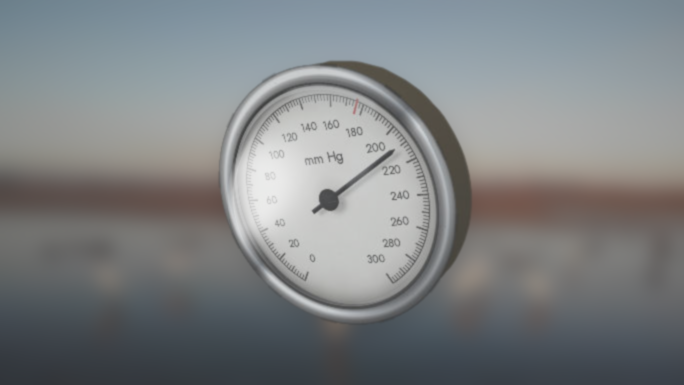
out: 210,mmHg
